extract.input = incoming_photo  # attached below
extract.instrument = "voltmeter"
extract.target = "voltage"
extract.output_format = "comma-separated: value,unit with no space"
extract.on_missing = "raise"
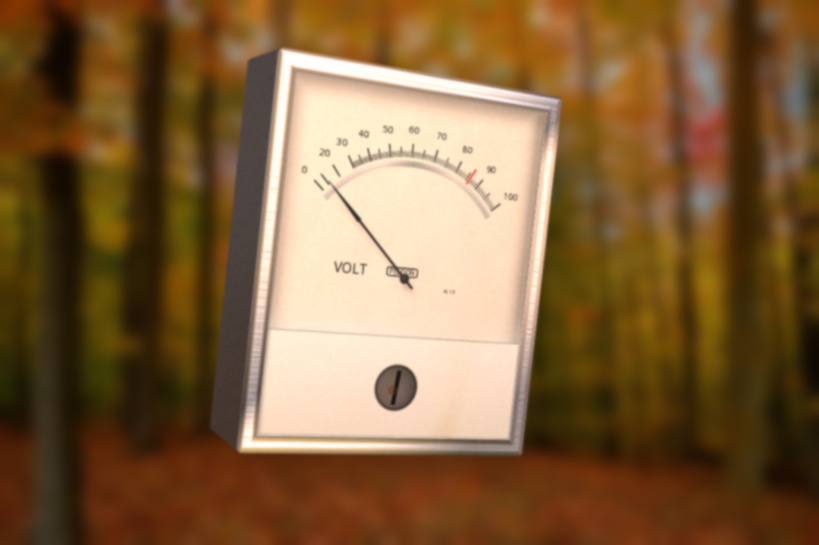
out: 10,V
